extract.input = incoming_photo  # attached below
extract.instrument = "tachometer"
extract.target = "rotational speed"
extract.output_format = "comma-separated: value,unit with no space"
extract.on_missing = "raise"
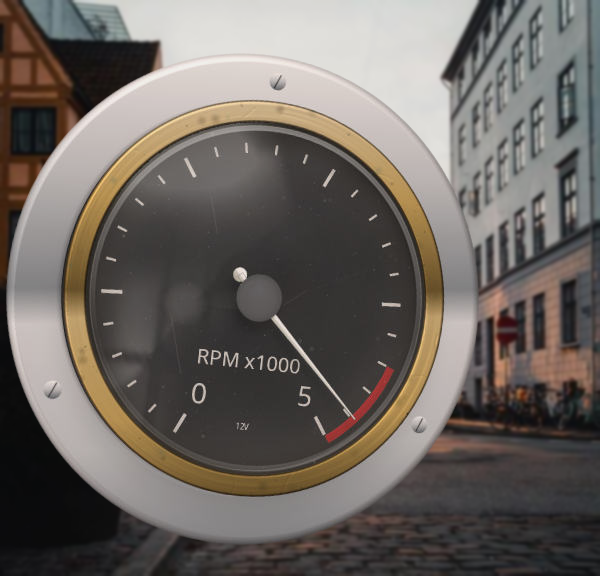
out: 4800,rpm
